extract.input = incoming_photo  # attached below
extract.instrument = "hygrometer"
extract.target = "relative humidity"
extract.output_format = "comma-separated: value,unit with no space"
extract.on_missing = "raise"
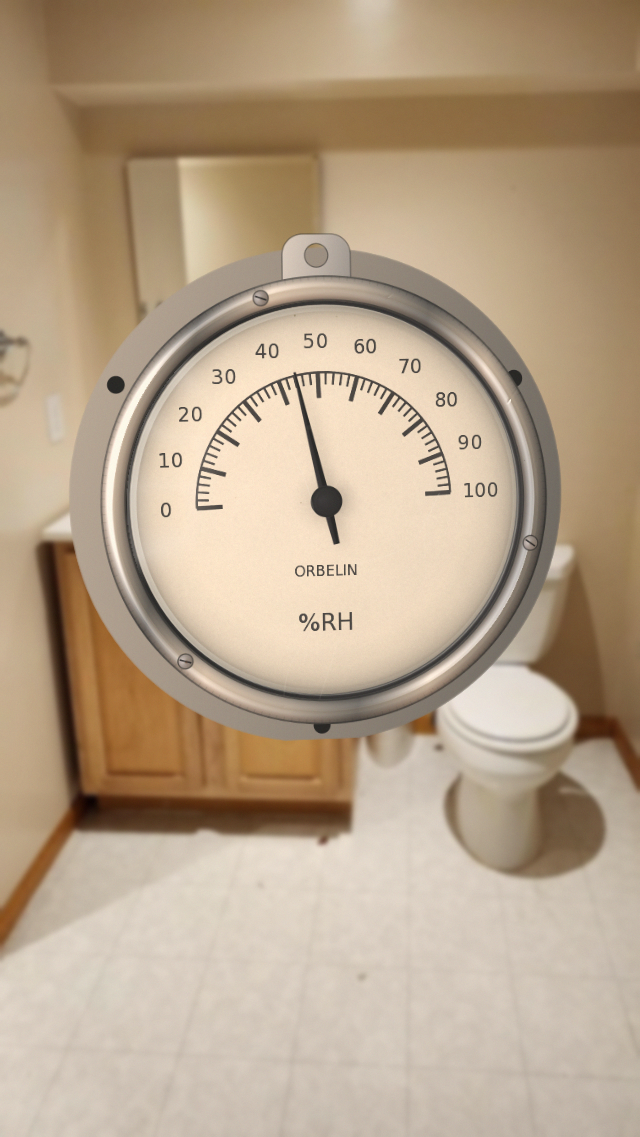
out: 44,%
